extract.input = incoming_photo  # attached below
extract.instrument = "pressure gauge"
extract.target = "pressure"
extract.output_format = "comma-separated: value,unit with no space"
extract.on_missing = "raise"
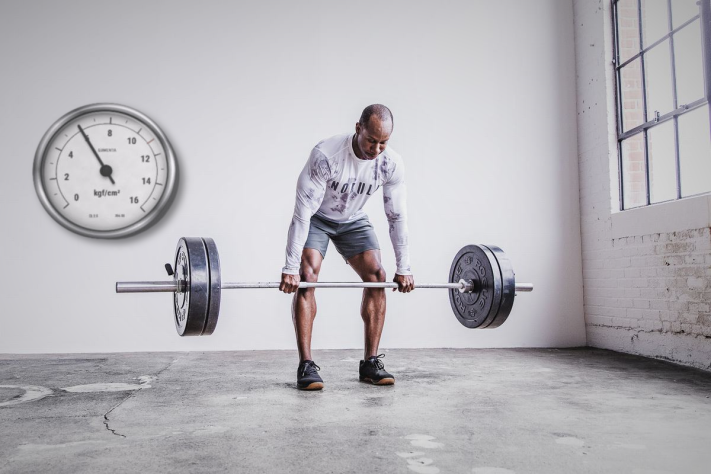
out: 6,kg/cm²
